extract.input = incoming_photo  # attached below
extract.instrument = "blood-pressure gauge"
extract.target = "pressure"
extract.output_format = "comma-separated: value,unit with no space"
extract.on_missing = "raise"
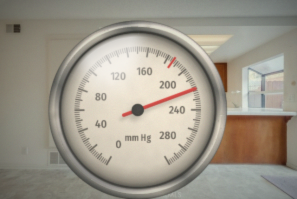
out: 220,mmHg
